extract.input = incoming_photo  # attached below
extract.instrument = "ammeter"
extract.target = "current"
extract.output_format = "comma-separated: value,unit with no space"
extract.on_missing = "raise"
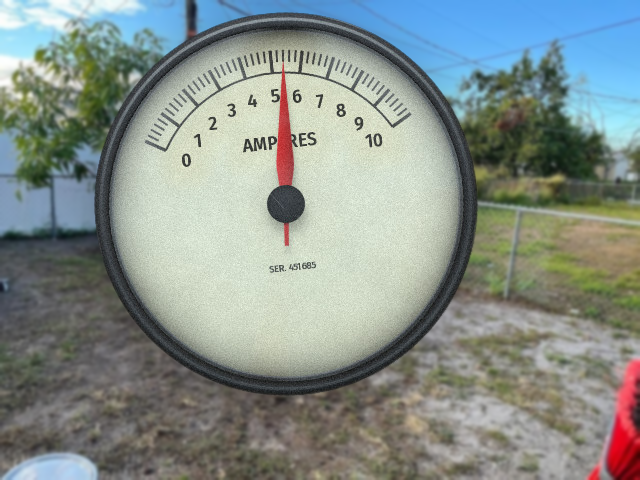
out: 5.4,A
